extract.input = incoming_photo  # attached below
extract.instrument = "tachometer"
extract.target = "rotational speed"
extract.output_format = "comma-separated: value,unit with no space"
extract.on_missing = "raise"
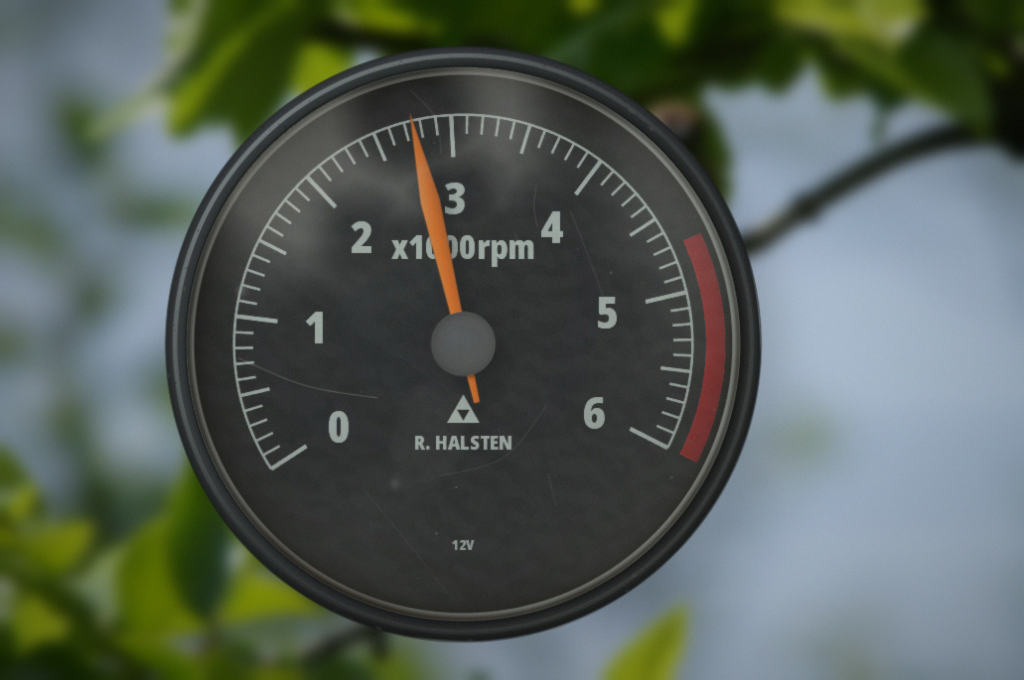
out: 2750,rpm
